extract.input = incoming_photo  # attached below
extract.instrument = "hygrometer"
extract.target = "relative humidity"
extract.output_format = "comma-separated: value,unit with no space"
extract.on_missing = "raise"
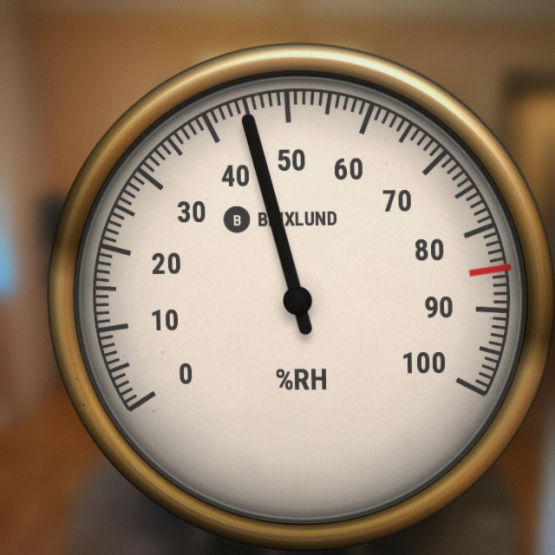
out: 45,%
